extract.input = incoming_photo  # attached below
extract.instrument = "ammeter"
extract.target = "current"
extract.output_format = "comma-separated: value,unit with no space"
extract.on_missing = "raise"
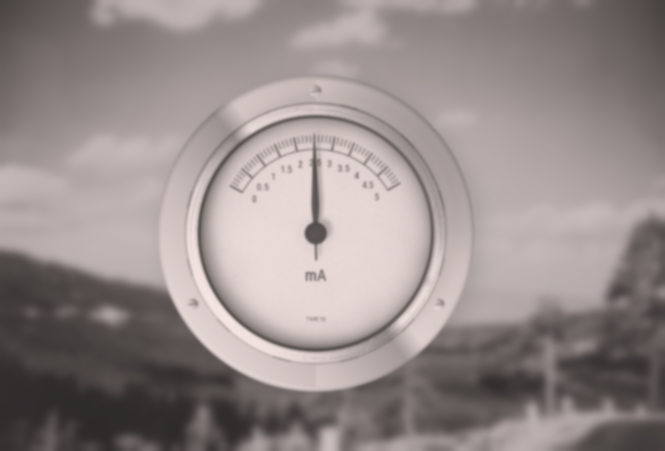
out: 2.5,mA
